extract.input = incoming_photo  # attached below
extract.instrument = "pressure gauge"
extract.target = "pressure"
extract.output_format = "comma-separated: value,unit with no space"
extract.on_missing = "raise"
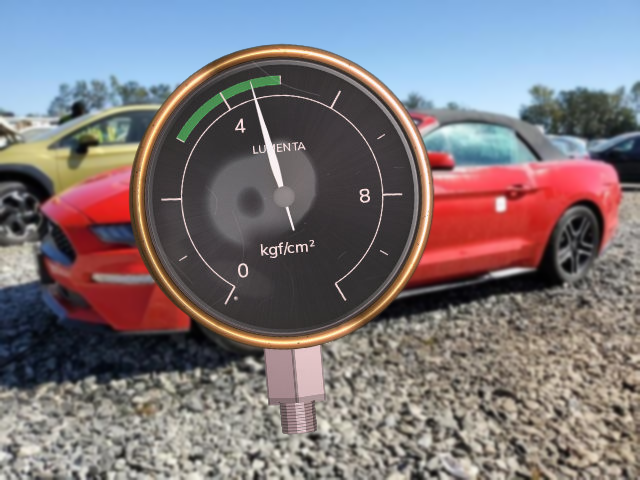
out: 4.5,kg/cm²
